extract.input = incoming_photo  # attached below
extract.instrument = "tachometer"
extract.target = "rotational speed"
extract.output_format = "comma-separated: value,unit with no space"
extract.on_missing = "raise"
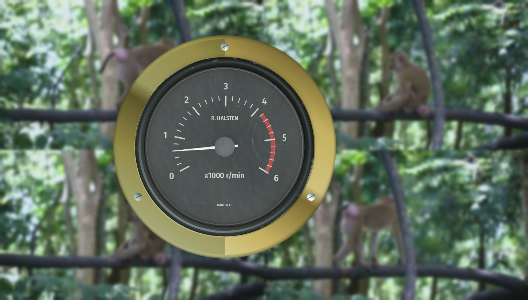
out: 600,rpm
